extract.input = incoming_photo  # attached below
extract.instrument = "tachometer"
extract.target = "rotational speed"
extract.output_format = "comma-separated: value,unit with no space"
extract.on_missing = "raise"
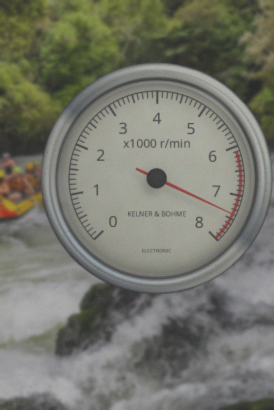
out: 7400,rpm
